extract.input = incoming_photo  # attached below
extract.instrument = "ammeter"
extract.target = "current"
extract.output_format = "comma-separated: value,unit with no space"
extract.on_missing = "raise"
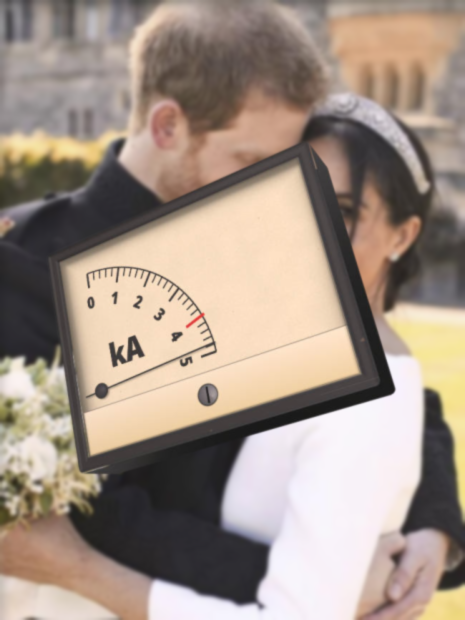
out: 4.8,kA
